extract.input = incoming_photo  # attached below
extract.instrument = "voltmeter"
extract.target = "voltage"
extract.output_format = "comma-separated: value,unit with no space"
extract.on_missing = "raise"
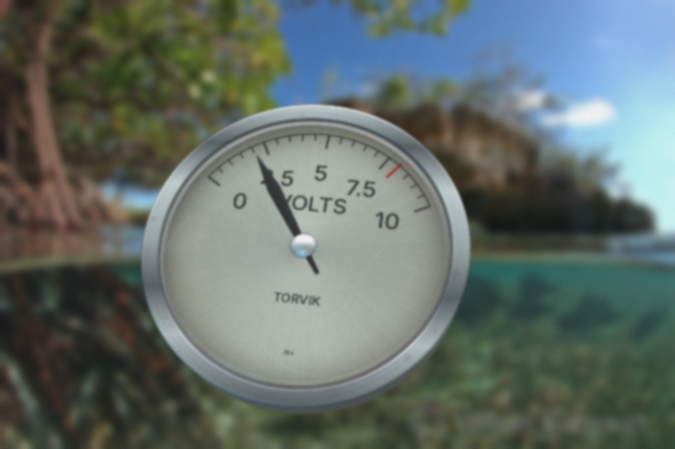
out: 2,V
